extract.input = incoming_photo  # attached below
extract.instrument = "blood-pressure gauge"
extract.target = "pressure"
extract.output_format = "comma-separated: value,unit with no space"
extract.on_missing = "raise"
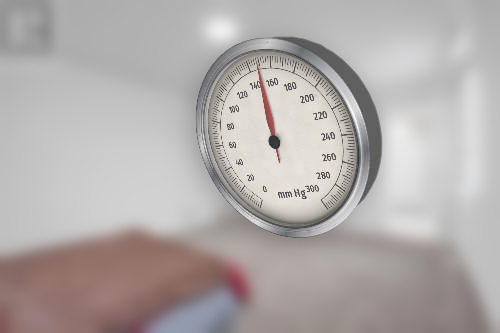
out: 150,mmHg
